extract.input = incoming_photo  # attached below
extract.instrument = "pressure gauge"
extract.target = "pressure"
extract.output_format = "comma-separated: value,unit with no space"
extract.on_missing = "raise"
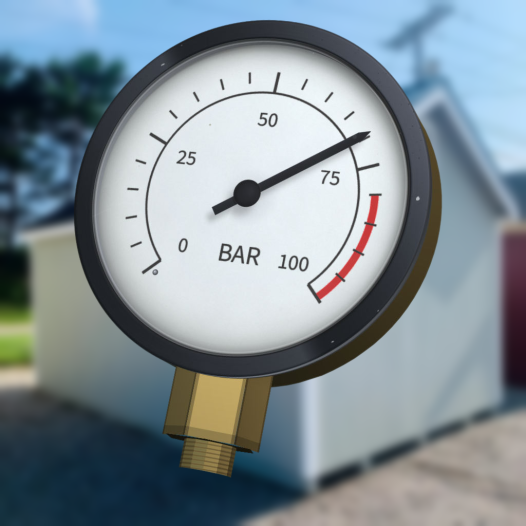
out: 70,bar
